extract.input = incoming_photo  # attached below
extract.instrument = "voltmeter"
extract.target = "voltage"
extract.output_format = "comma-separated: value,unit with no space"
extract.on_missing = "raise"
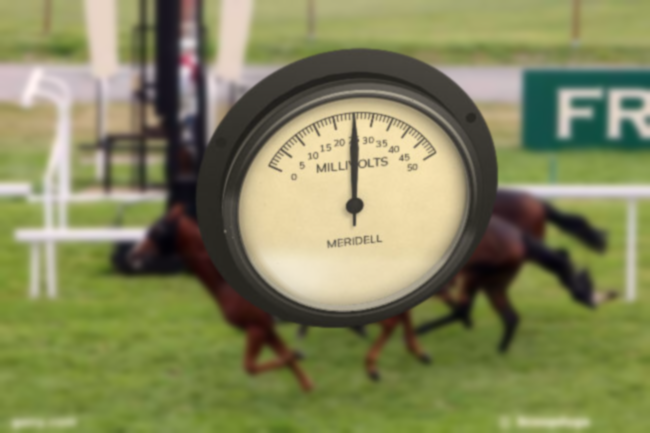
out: 25,mV
